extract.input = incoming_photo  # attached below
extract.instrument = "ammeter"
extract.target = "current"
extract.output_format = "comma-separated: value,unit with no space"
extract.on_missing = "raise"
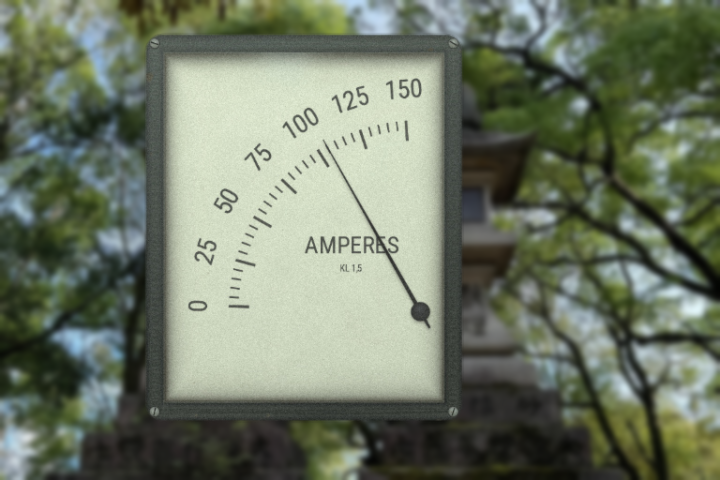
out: 105,A
